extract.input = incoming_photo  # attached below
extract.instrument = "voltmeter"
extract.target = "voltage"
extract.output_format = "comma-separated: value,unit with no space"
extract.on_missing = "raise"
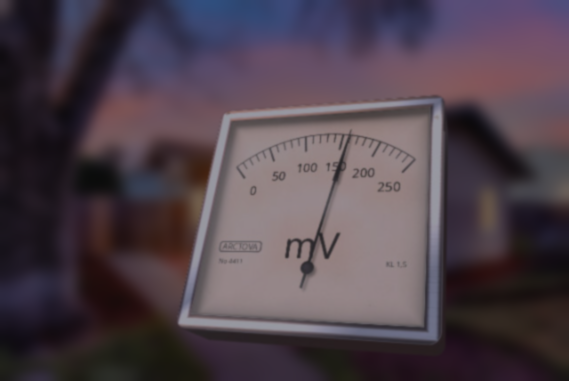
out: 160,mV
